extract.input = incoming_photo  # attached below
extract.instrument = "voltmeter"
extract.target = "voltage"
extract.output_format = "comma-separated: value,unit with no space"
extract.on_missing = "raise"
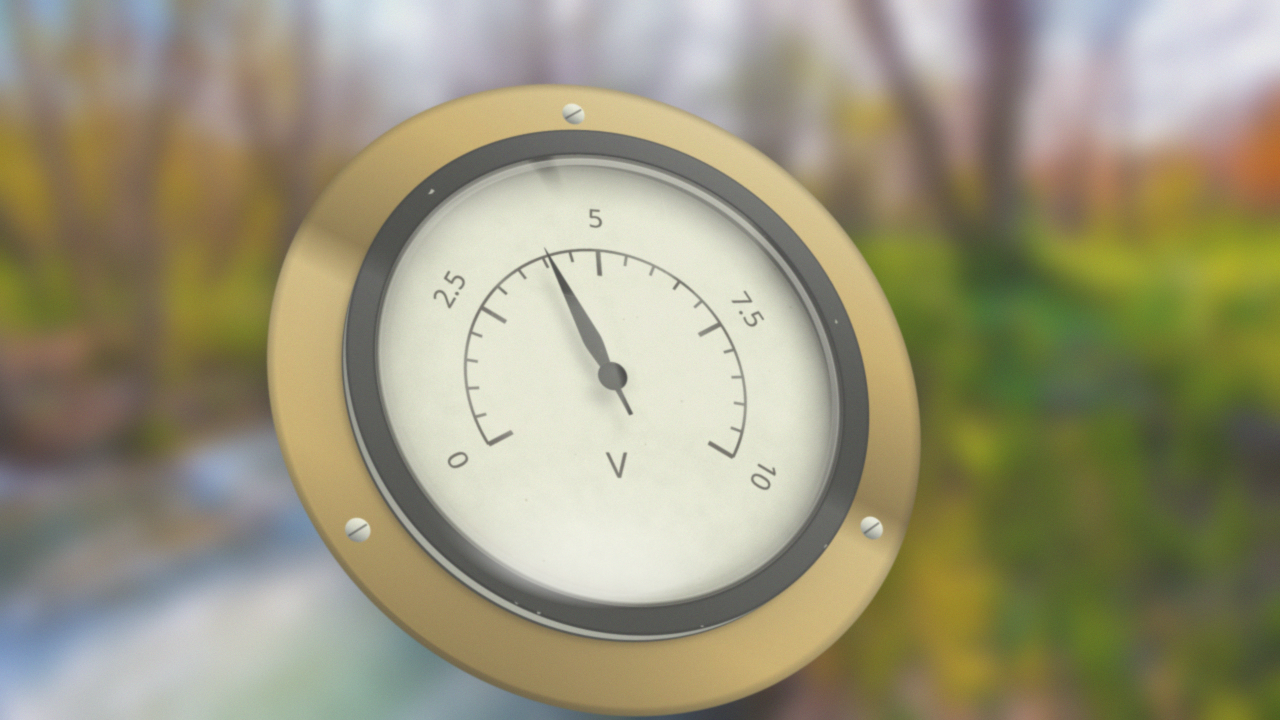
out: 4,V
